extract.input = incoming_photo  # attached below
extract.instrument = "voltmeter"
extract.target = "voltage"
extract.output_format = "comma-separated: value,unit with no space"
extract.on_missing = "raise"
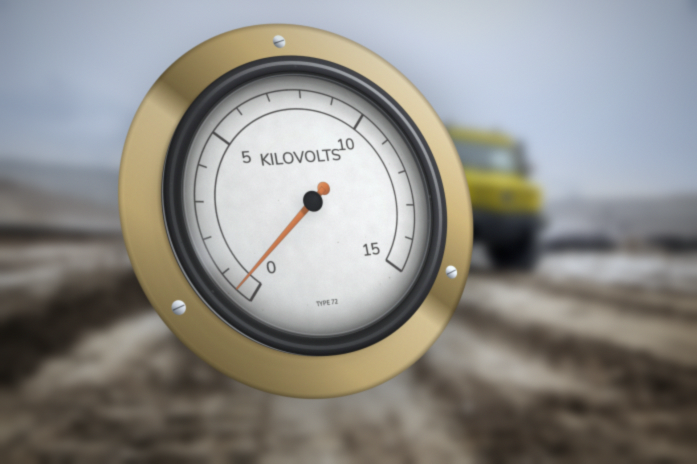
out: 0.5,kV
